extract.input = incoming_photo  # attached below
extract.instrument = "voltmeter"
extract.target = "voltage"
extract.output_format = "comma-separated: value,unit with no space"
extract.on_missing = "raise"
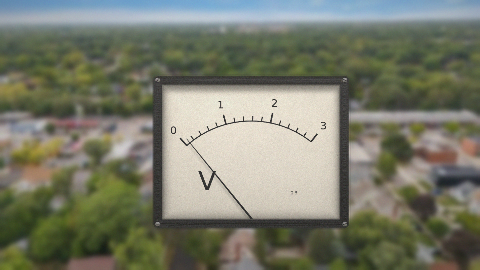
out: 0.1,V
